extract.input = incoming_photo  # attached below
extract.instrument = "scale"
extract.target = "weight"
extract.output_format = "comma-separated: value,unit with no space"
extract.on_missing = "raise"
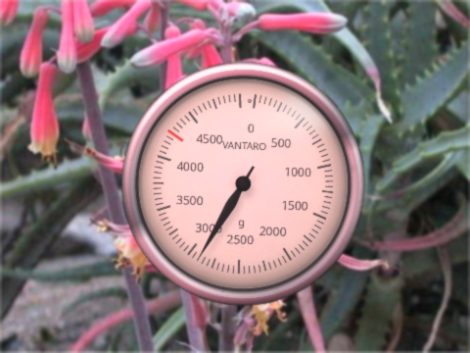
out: 2900,g
